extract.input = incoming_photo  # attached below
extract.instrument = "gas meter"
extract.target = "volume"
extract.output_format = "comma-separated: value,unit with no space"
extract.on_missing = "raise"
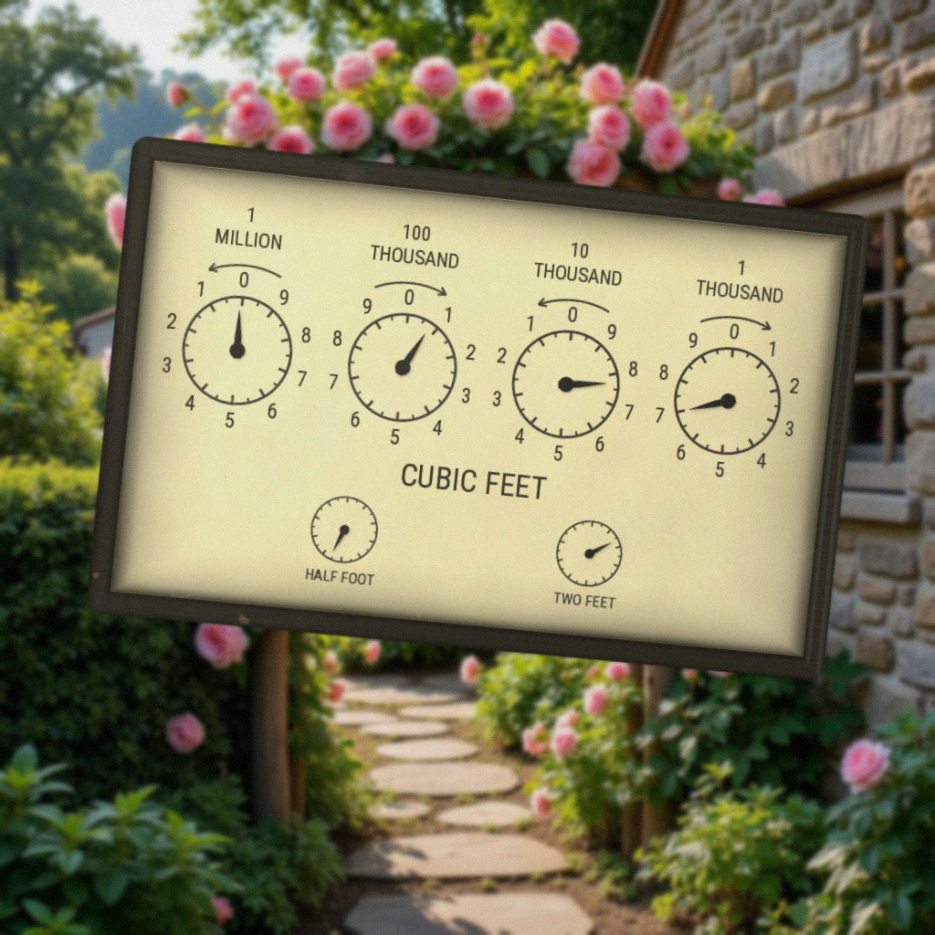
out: 7700,ft³
